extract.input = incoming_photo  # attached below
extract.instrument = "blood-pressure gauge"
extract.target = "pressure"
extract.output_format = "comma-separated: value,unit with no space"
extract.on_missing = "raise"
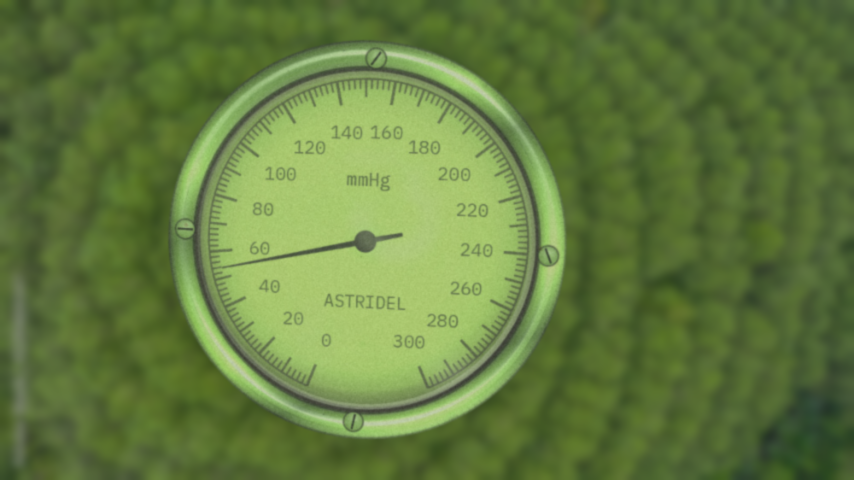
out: 54,mmHg
